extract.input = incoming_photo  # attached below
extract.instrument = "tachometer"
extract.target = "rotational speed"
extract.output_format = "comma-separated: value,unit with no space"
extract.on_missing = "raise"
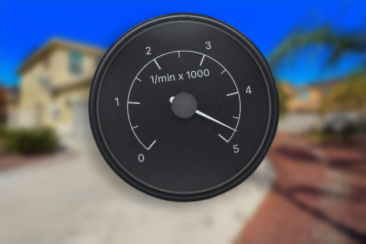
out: 4750,rpm
